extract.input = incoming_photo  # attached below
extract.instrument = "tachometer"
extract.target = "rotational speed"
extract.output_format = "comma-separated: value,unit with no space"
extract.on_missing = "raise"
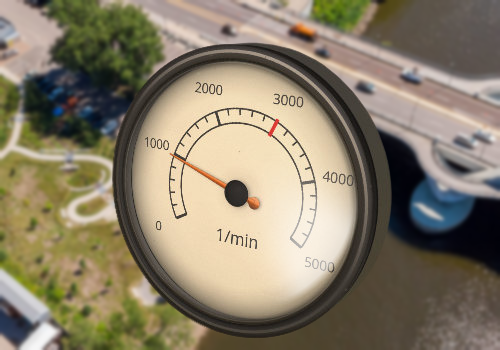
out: 1000,rpm
